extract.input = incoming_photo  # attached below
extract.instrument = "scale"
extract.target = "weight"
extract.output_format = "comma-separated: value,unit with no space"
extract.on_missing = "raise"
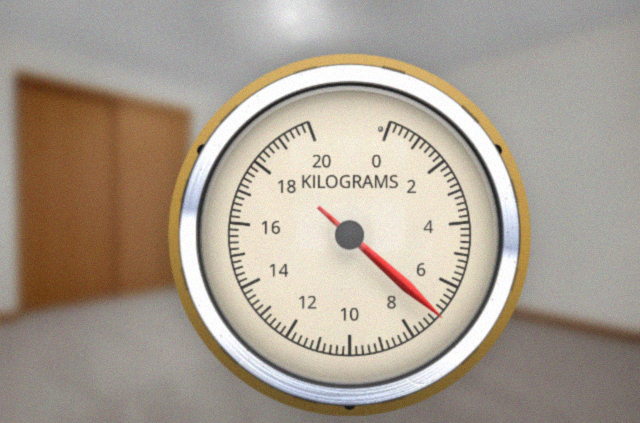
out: 7,kg
